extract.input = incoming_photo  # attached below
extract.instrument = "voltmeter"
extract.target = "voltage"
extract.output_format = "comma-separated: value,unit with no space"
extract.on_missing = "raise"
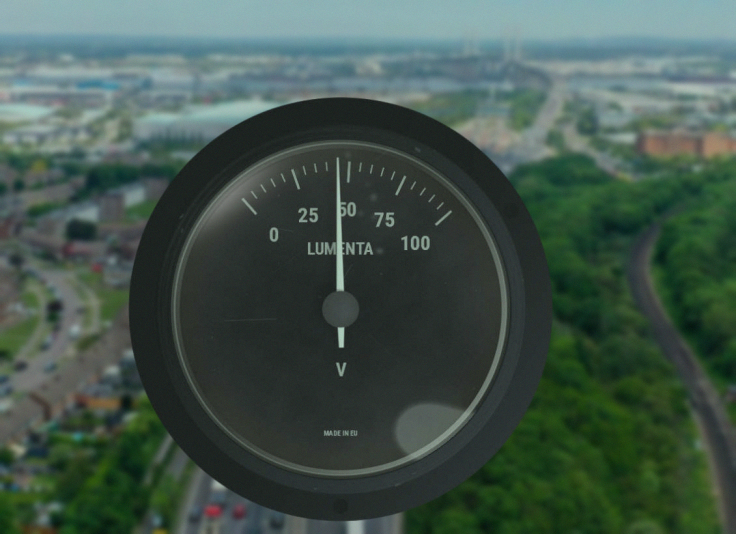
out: 45,V
